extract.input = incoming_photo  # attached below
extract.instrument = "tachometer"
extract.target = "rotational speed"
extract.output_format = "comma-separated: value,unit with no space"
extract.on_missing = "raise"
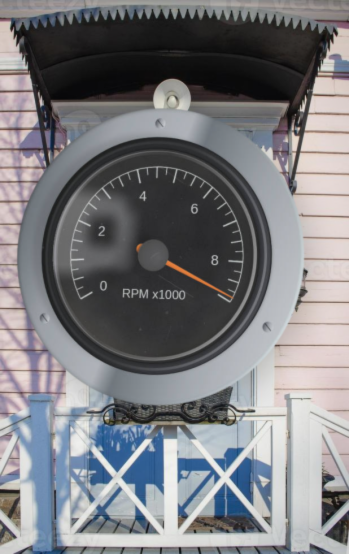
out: 8875,rpm
